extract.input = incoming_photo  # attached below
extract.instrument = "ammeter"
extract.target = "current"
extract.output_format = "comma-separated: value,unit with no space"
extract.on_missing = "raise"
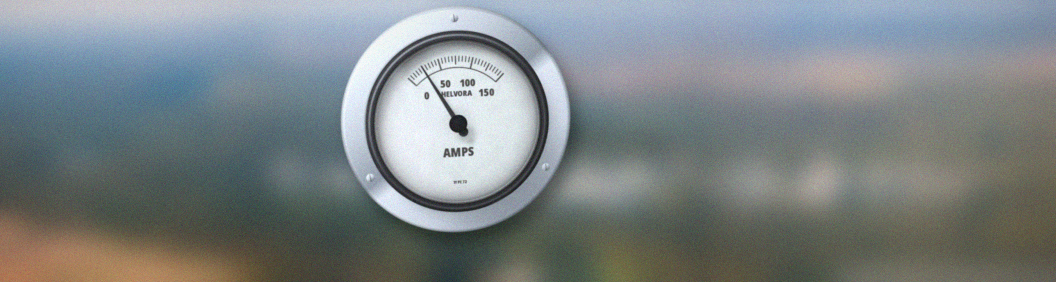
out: 25,A
